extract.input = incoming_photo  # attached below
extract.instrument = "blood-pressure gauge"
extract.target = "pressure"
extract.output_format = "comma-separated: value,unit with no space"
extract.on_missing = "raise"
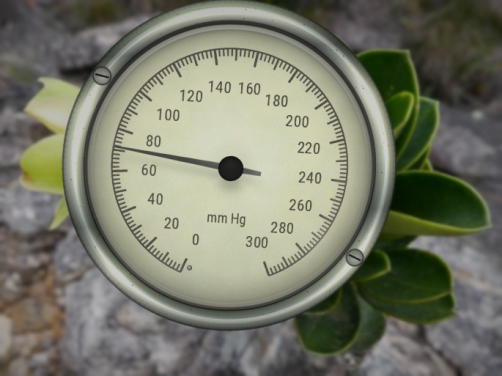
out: 72,mmHg
